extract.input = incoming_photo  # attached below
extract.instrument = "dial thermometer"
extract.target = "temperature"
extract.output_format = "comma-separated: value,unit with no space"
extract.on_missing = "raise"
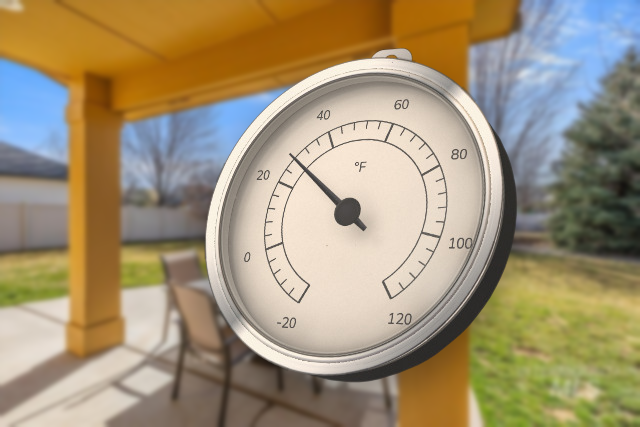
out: 28,°F
